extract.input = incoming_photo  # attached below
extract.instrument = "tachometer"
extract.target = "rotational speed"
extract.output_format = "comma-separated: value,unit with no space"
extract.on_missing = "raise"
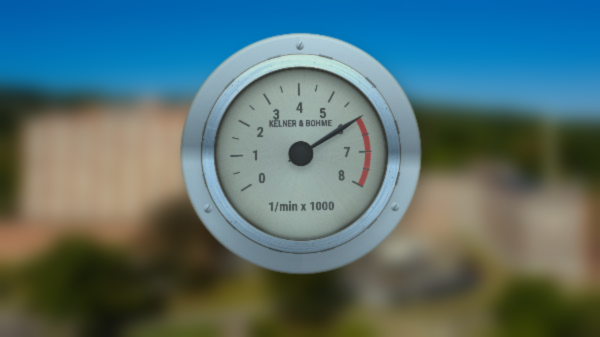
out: 6000,rpm
